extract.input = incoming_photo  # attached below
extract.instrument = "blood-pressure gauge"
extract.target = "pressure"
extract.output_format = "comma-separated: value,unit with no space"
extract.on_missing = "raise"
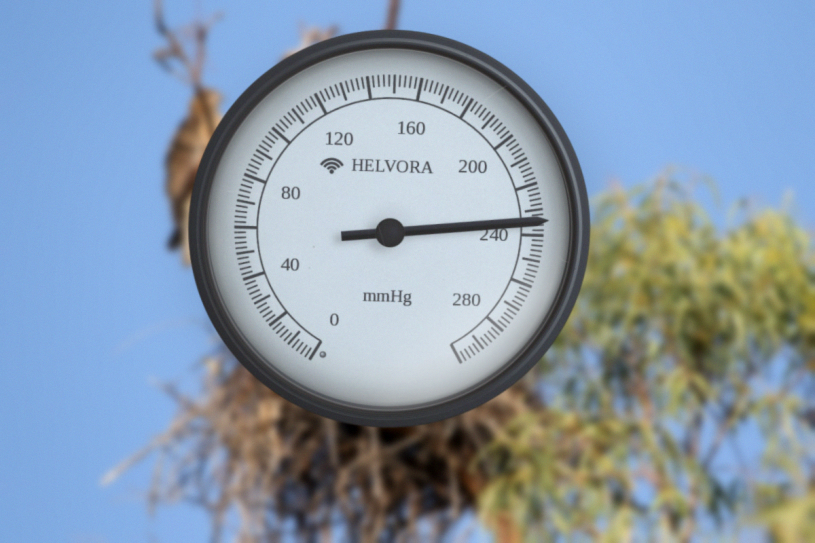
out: 234,mmHg
